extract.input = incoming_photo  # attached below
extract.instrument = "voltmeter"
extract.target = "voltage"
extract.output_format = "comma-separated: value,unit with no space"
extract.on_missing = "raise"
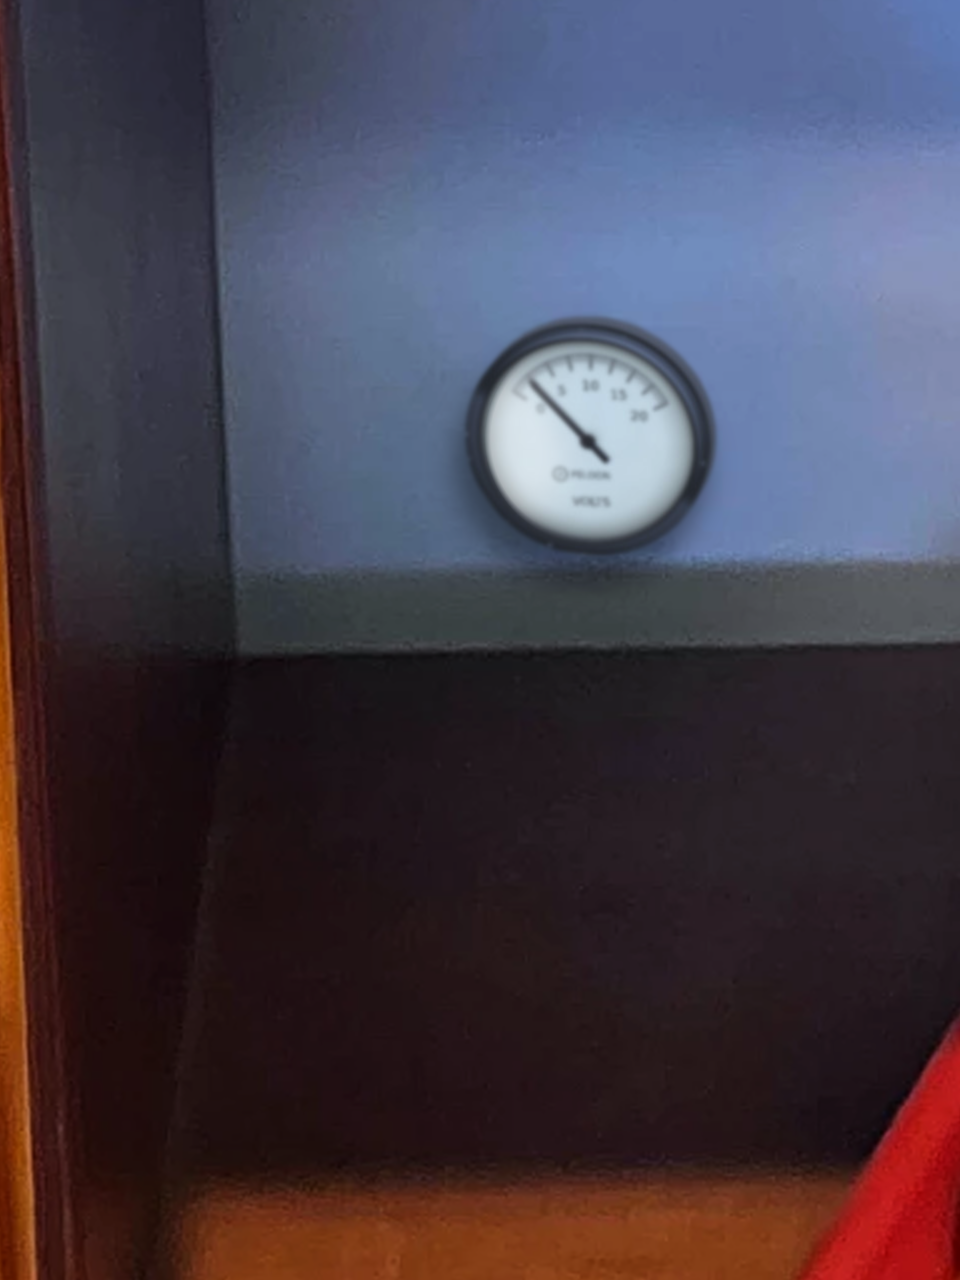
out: 2.5,V
